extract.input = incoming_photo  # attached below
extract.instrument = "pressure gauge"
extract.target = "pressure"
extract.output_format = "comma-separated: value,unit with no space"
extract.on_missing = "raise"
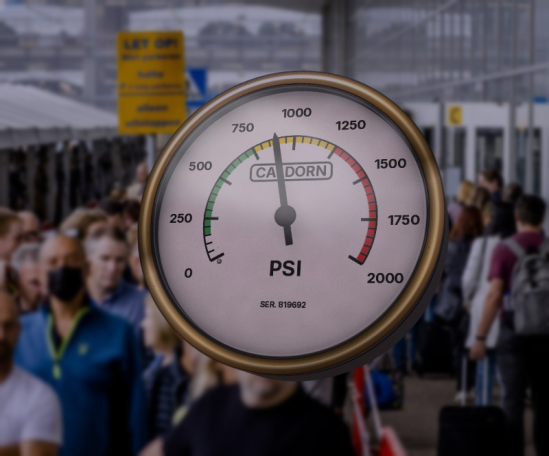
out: 900,psi
